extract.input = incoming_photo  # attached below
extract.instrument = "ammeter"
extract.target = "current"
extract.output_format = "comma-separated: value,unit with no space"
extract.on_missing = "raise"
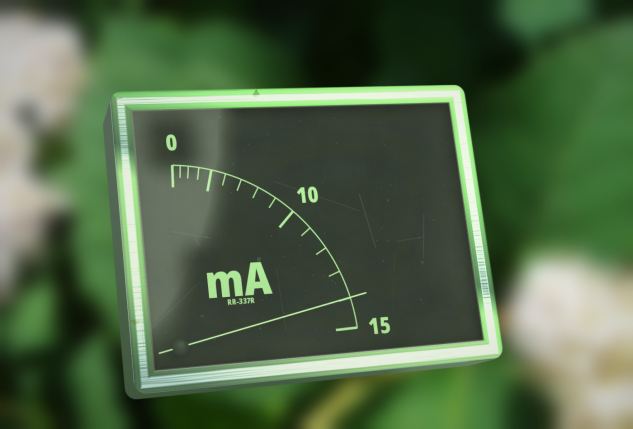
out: 14,mA
